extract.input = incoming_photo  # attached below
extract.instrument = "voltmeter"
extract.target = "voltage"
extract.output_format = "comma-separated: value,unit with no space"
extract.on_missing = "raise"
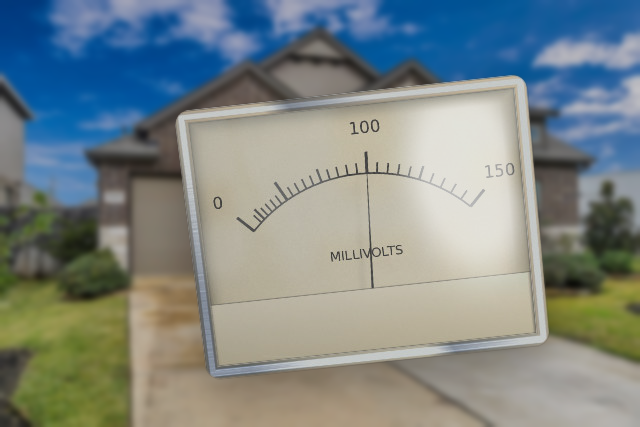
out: 100,mV
